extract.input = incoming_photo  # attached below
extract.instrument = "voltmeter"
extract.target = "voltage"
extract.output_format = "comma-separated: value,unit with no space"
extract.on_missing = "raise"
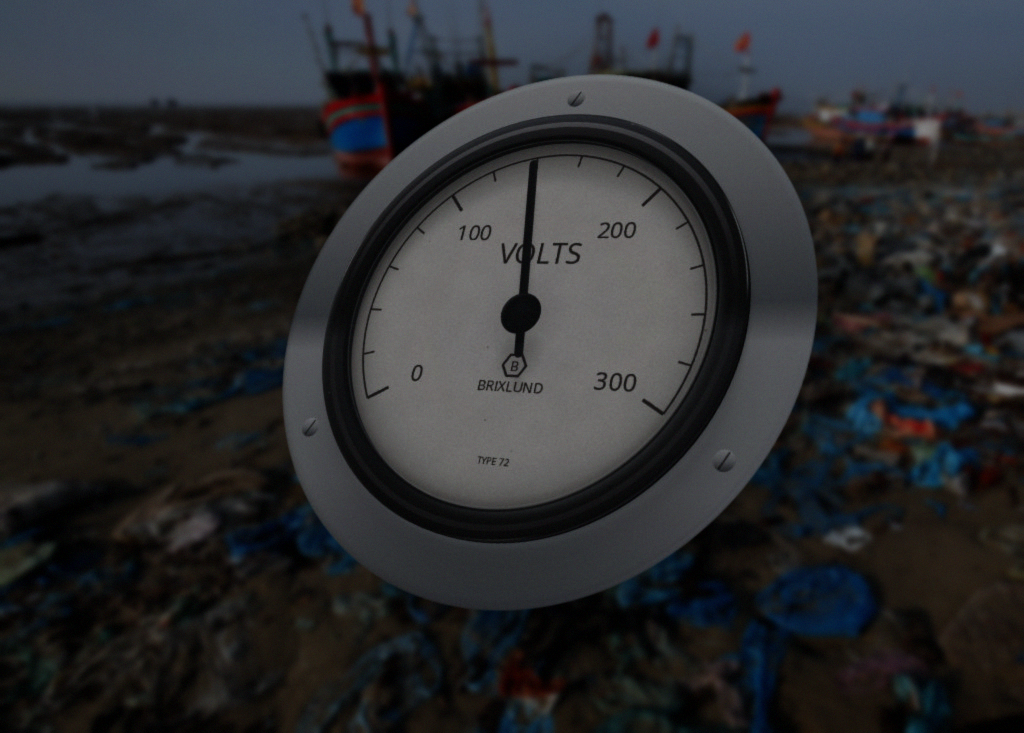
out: 140,V
